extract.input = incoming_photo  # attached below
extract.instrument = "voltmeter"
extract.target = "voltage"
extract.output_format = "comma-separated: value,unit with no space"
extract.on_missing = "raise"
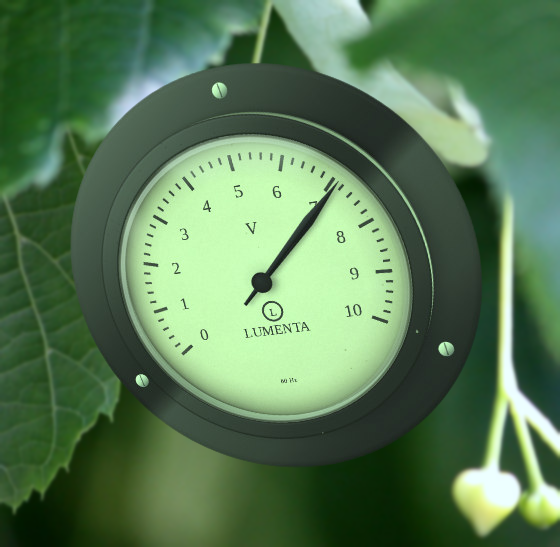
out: 7.1,V
